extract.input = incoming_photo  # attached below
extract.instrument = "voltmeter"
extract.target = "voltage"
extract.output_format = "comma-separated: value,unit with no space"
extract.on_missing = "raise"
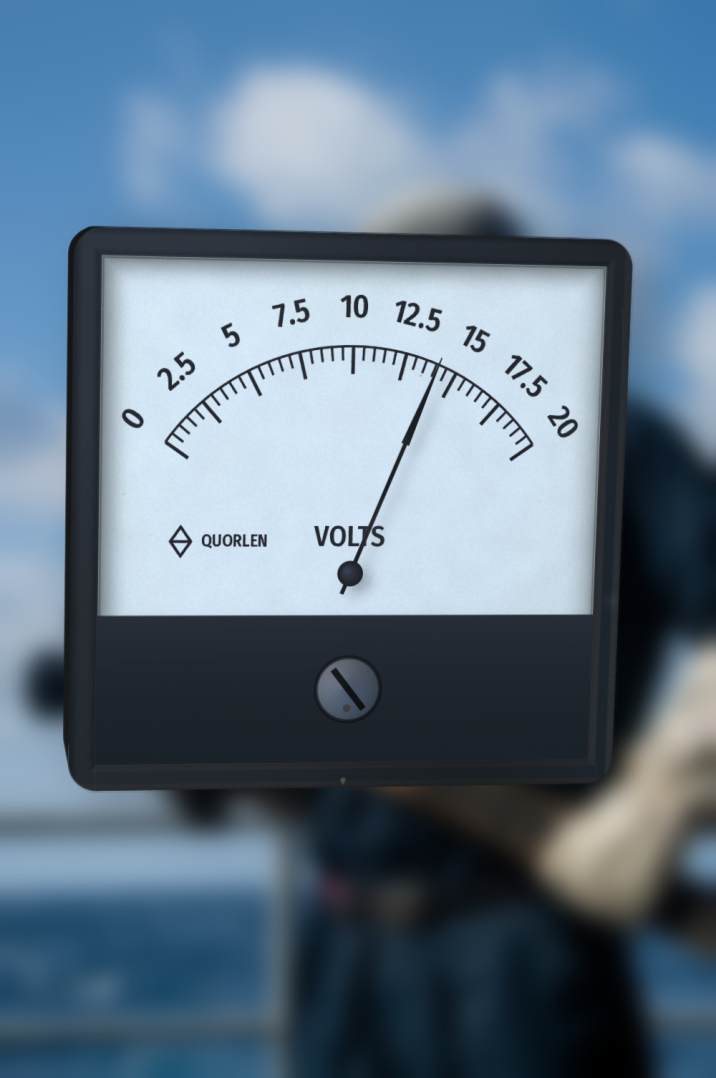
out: 14,V
